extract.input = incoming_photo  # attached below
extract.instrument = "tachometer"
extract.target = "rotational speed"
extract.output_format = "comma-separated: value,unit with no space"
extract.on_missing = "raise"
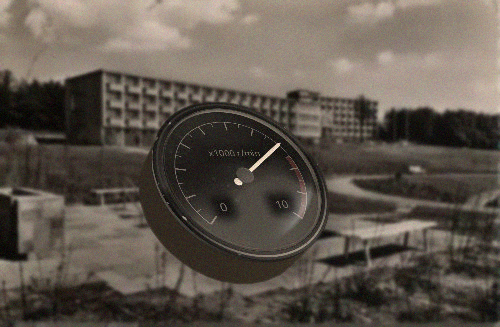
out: 7000,rpm
